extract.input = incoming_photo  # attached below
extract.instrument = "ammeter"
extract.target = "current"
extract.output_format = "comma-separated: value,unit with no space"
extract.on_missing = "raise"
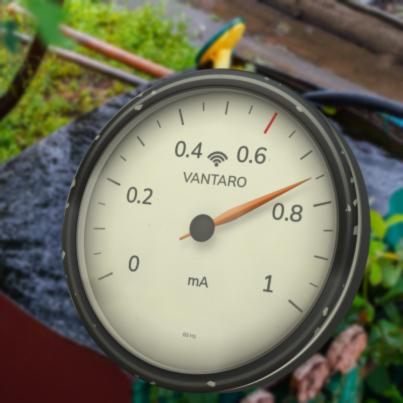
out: 0.75,mA
